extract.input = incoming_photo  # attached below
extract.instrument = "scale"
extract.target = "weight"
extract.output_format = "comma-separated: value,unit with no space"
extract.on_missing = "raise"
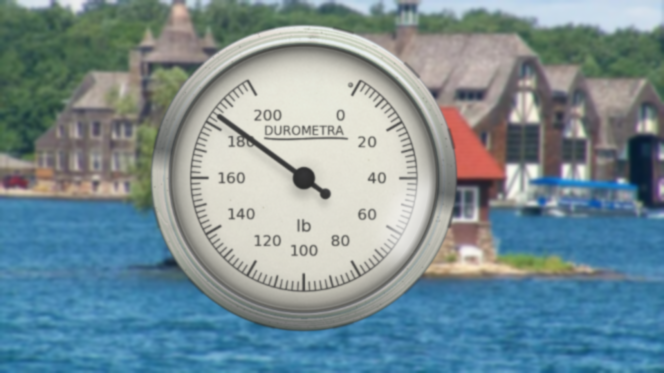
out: 184,lb
